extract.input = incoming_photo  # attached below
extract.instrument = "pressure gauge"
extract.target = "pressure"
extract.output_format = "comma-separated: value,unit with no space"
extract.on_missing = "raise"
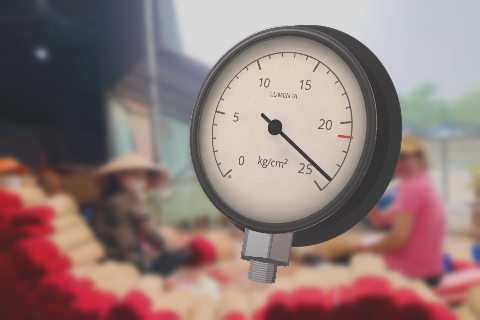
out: 24,kg/cm²
